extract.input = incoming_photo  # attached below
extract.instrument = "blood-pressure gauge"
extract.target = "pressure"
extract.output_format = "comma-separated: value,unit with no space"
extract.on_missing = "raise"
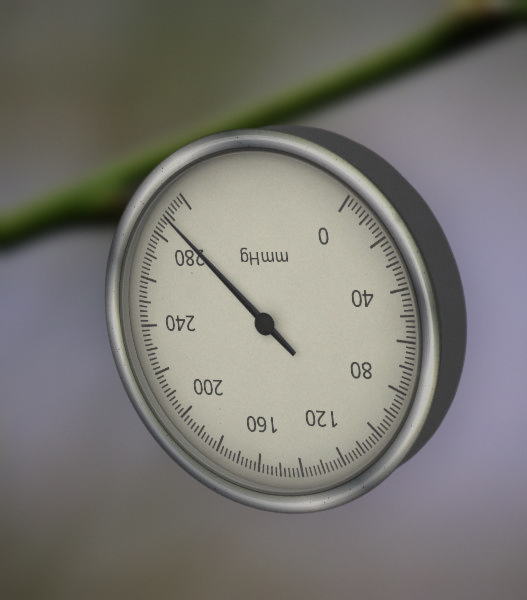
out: 290,mmHg
